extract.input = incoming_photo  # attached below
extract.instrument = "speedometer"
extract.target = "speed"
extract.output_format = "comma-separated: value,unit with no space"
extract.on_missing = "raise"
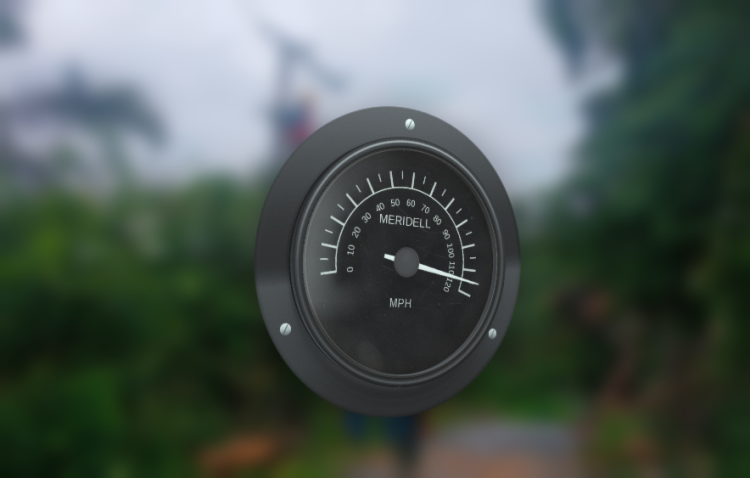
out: 115,mph
